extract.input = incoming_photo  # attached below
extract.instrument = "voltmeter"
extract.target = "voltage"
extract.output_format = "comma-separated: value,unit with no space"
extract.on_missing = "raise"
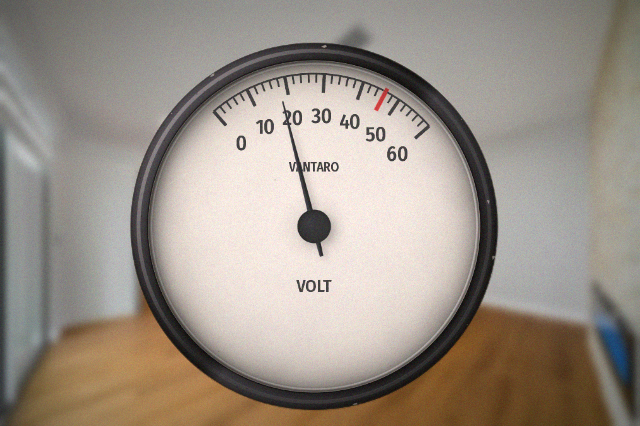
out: 18,V
